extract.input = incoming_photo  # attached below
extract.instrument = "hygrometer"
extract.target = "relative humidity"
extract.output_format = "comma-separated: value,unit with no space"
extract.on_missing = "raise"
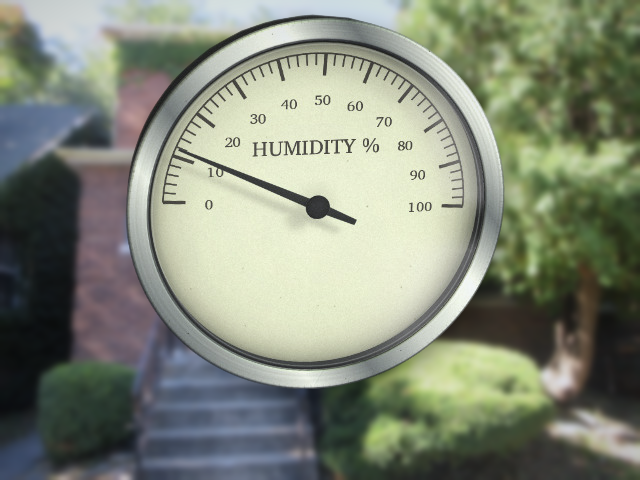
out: 12,%
